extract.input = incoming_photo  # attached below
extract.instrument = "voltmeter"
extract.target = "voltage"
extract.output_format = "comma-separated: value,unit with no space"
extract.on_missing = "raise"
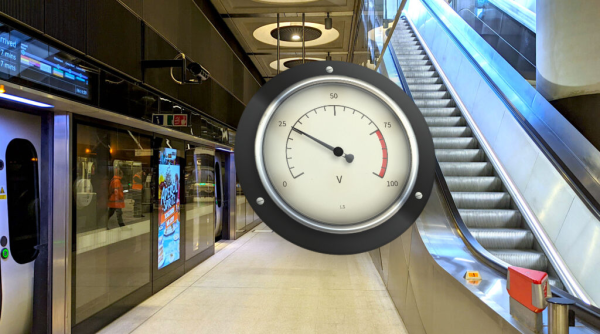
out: 25,V
